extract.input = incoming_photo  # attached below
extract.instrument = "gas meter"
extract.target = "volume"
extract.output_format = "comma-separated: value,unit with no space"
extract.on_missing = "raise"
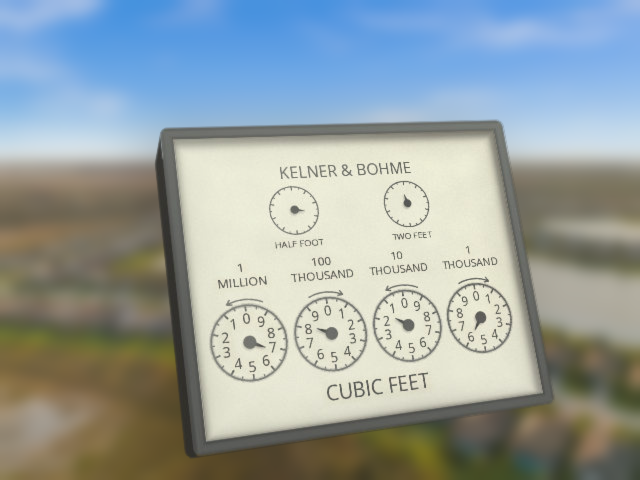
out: 681600,ft³
